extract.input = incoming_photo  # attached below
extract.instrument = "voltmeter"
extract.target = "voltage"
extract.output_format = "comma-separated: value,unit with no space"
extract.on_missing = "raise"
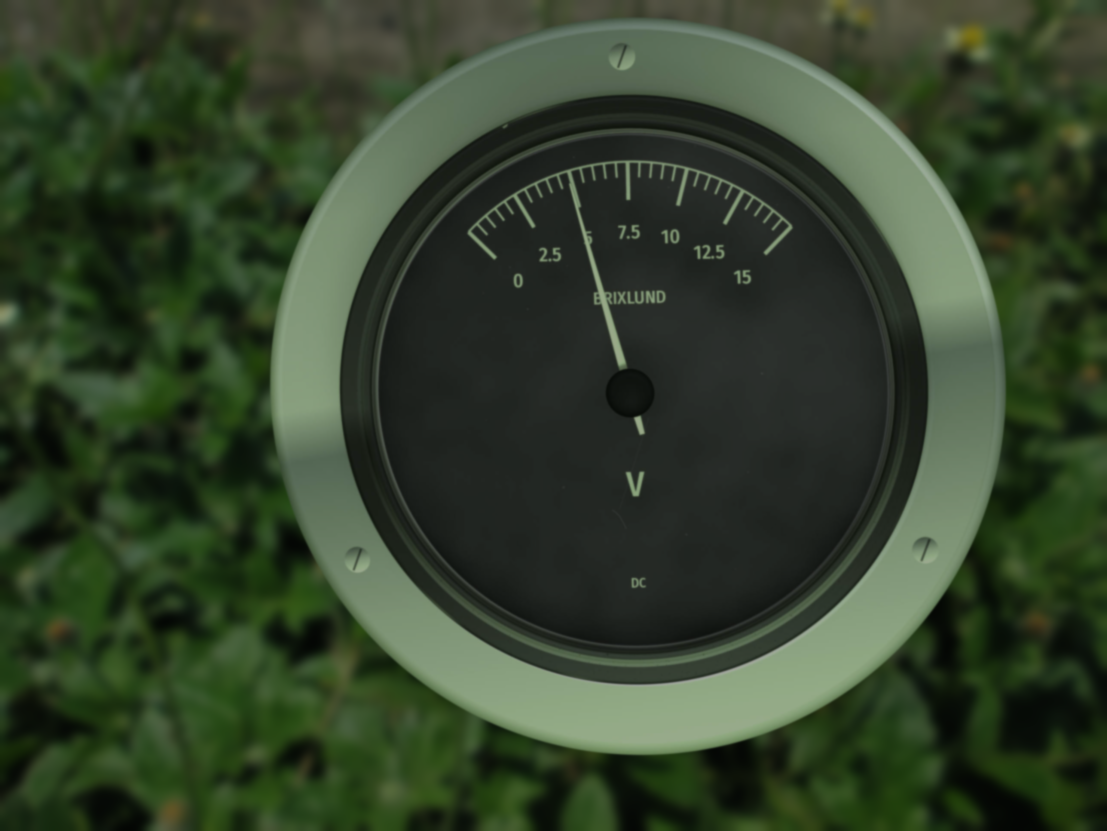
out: 5,V
